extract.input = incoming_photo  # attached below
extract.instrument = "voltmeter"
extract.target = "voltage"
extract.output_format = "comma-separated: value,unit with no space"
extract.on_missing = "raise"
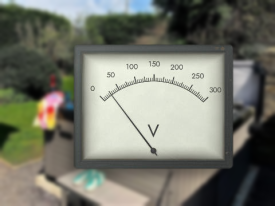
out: 25,V
